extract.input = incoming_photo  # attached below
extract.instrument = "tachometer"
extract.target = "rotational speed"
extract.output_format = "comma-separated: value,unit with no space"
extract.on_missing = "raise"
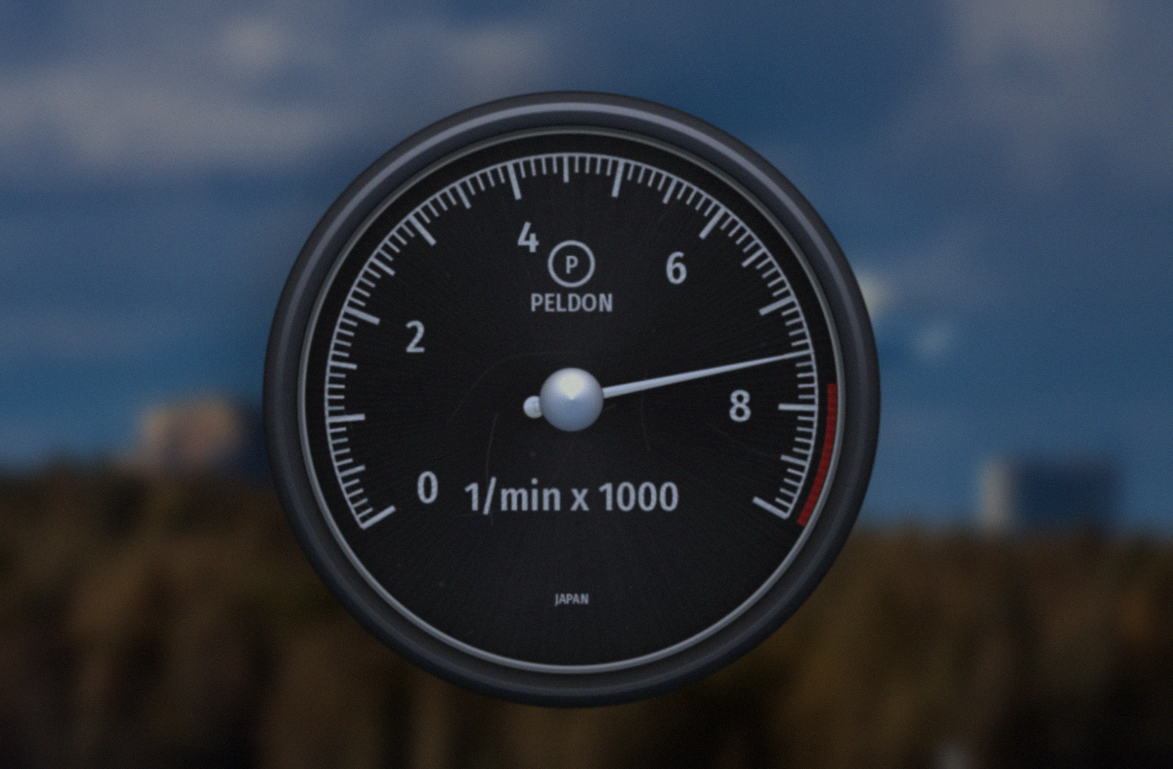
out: 7500,rpm
